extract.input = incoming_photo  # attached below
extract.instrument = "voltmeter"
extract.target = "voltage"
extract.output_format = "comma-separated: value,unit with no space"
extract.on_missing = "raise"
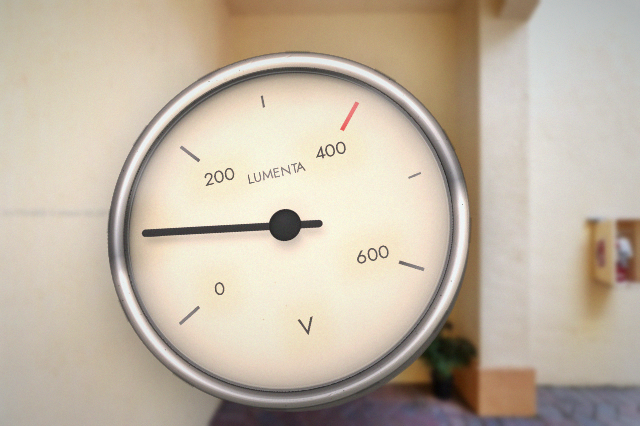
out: 100,V
